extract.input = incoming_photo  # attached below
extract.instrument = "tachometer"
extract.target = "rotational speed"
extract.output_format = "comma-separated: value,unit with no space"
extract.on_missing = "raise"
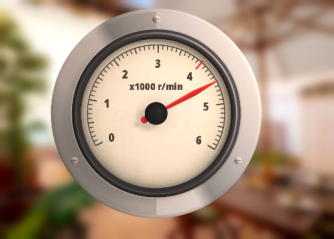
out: 4500,rpm
